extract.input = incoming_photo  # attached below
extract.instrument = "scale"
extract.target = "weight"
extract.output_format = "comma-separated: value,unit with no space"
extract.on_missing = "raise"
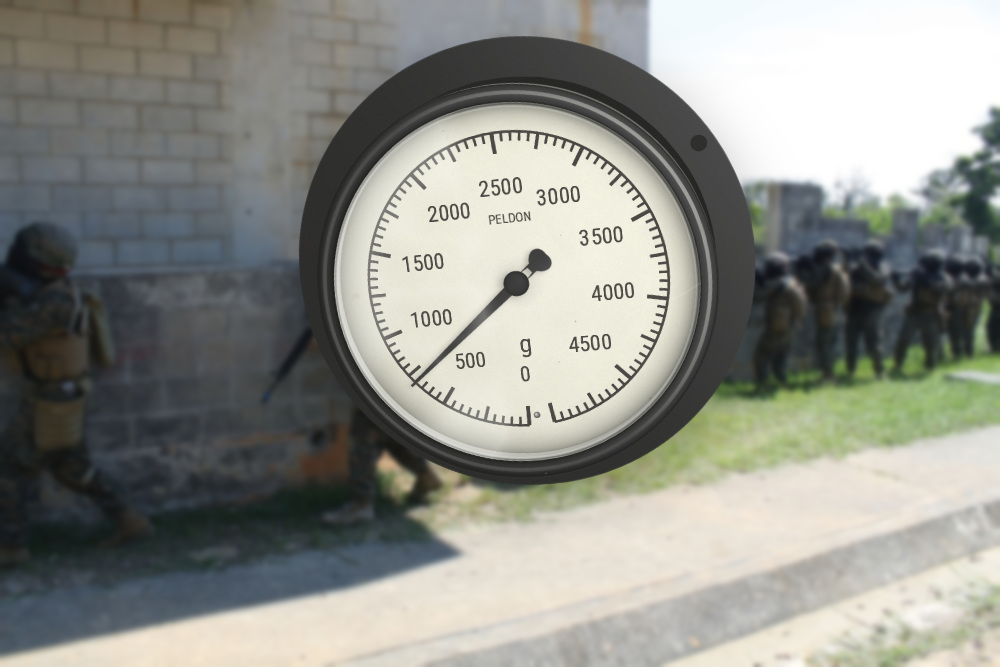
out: 700,g
